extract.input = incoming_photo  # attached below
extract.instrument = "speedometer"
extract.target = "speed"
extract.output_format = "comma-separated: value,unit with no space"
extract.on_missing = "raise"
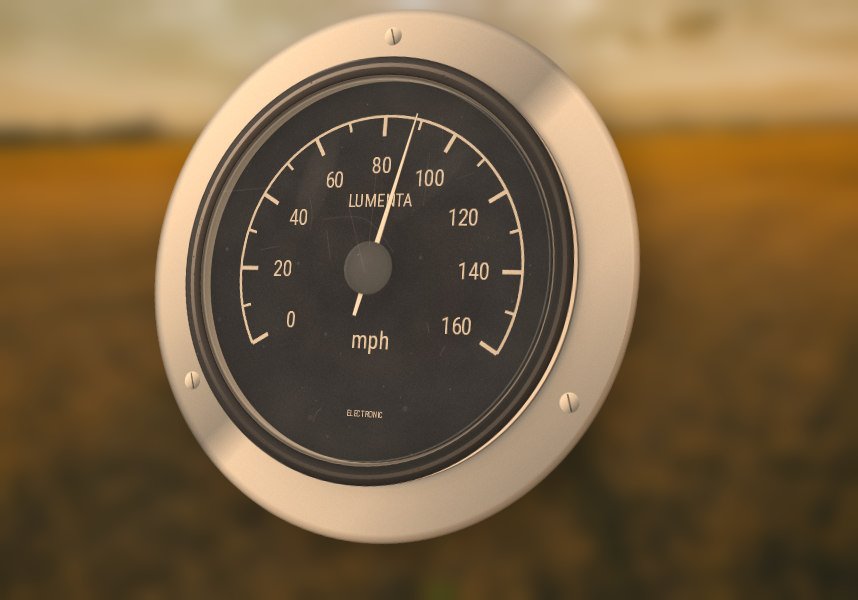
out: 90,mph
